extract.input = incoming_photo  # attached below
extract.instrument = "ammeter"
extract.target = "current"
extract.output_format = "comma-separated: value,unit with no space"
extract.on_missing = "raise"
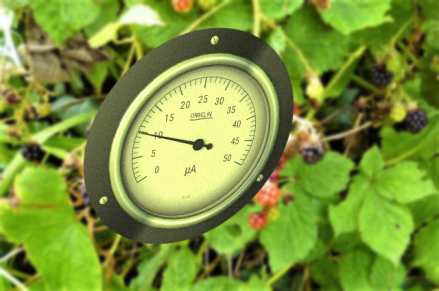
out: 10,µA
